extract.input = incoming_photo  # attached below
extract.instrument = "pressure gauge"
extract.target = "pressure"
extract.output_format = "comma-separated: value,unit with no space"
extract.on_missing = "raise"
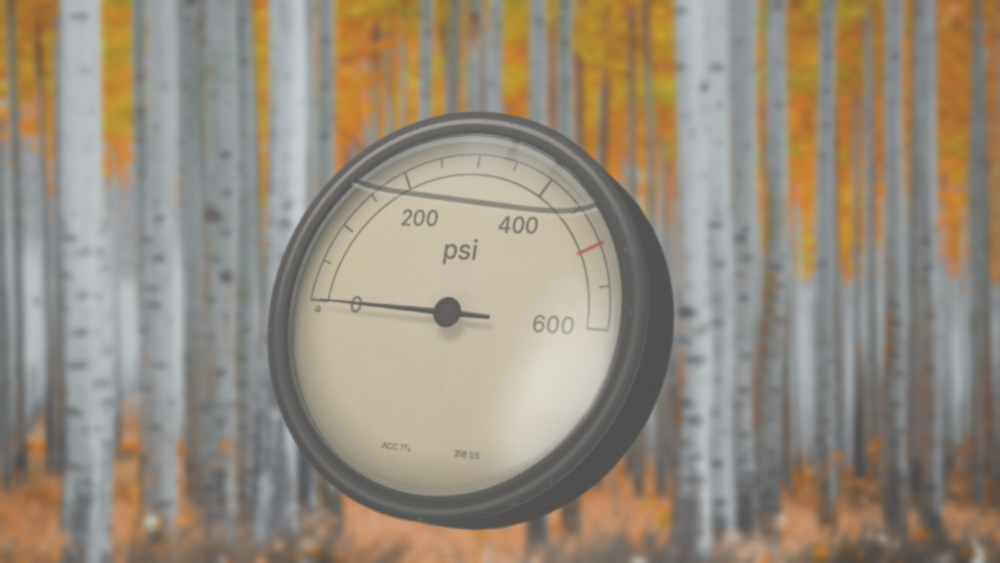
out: 0,psi
